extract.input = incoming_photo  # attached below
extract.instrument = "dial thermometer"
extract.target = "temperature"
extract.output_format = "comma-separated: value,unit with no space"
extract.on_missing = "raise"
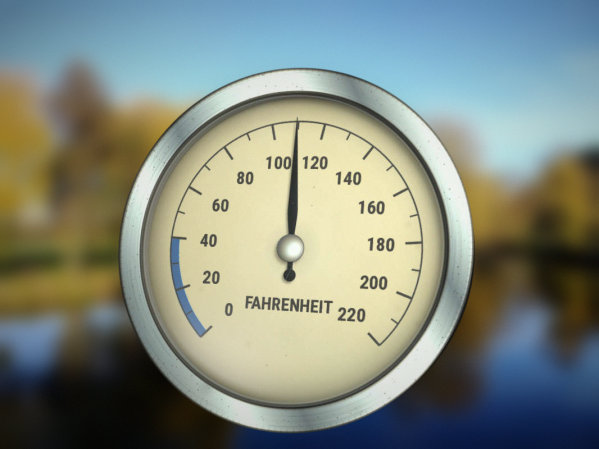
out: 110,°F
